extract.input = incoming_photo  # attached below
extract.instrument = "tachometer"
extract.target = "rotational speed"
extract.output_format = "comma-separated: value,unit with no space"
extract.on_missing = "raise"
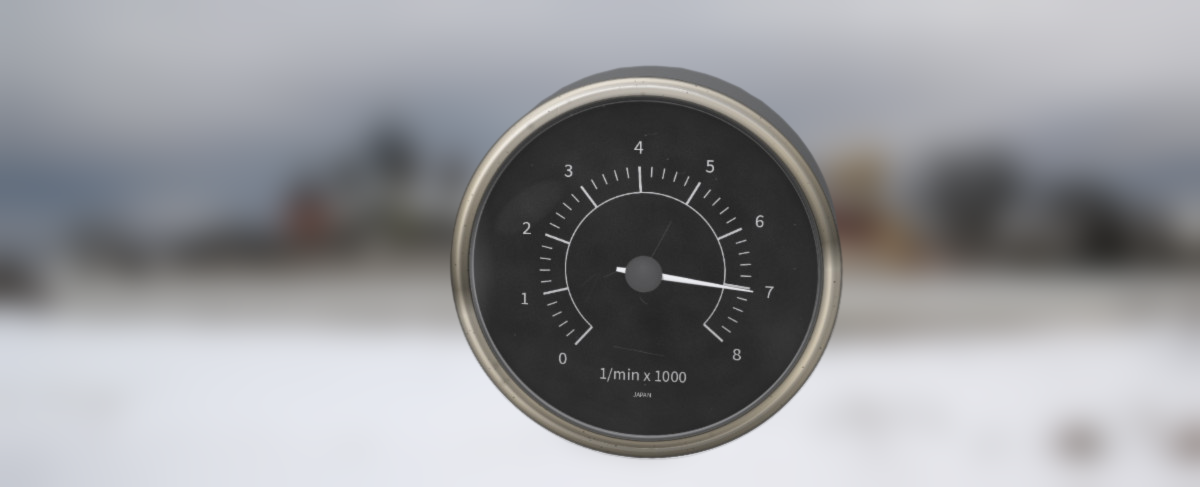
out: 7000,rpm
